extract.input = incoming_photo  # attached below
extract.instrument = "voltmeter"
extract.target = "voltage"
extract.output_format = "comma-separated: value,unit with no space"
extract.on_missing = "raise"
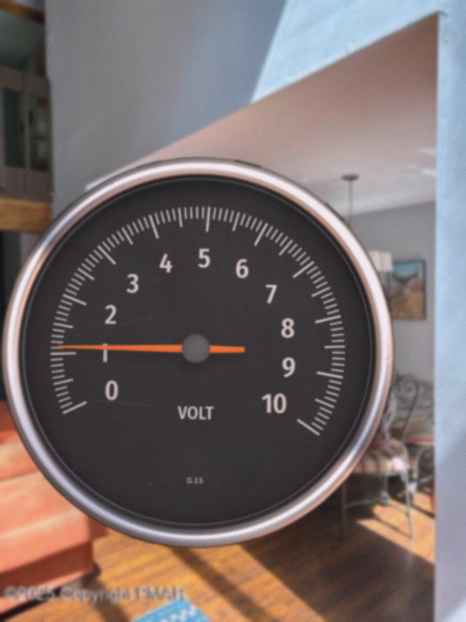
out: 1.1,V
